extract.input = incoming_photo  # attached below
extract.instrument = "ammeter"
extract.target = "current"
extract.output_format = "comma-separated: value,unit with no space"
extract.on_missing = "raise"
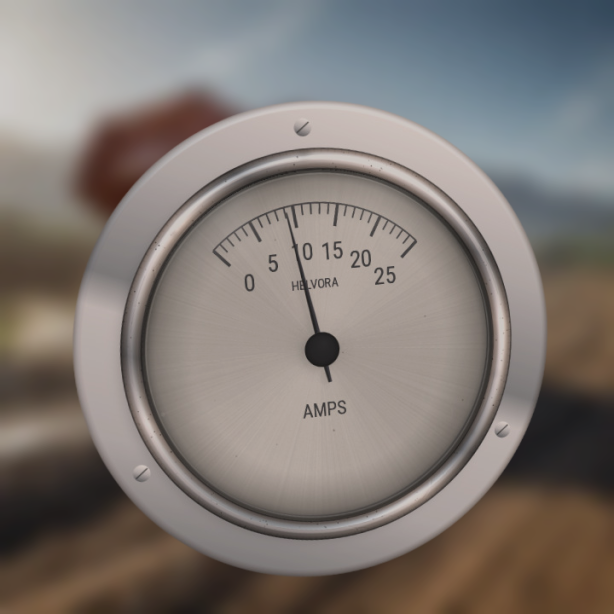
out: 9,A
